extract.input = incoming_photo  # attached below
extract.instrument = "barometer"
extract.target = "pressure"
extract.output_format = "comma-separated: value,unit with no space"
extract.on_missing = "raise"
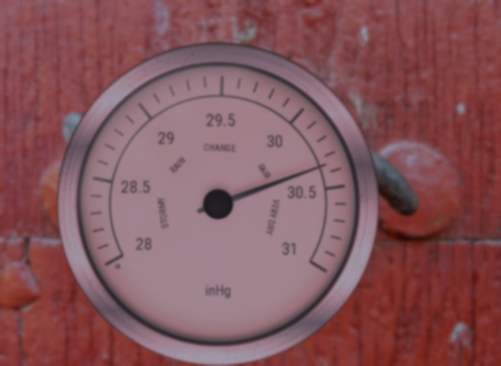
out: 30.35,inHg
